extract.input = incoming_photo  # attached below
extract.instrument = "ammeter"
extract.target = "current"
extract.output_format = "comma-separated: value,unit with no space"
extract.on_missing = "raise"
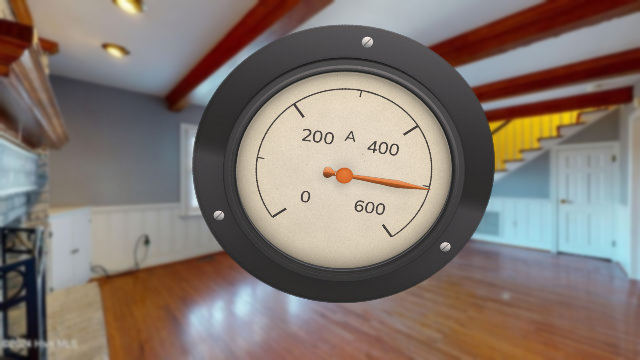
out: 500,A
